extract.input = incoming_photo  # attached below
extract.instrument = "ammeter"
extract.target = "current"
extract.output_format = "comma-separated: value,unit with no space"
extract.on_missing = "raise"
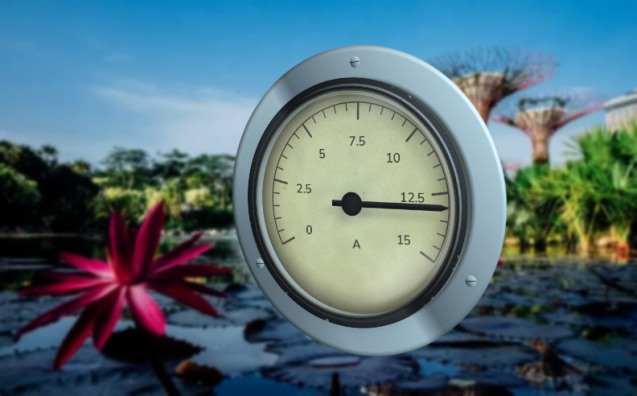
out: 13,A
